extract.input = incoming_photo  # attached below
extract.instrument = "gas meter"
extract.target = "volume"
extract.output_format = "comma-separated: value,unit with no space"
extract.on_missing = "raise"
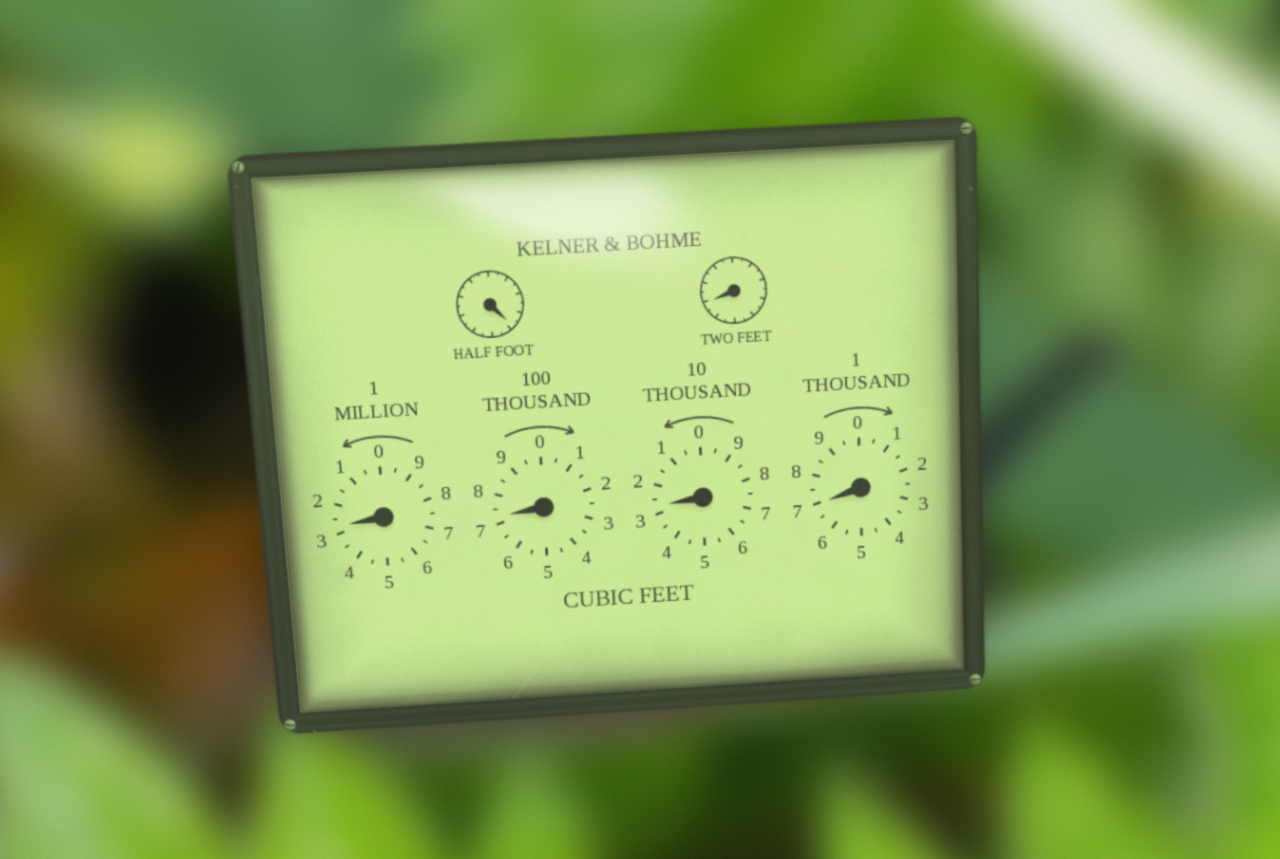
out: 272700,ft³
